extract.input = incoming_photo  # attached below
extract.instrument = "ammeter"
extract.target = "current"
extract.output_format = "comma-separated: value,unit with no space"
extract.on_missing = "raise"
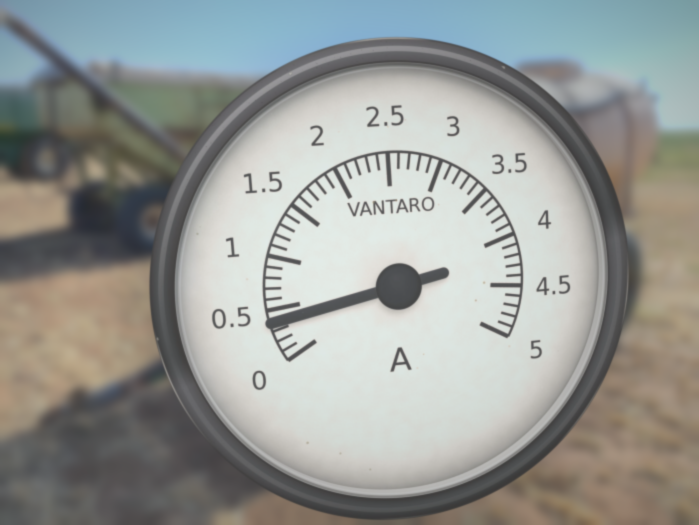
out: 0.4,A
